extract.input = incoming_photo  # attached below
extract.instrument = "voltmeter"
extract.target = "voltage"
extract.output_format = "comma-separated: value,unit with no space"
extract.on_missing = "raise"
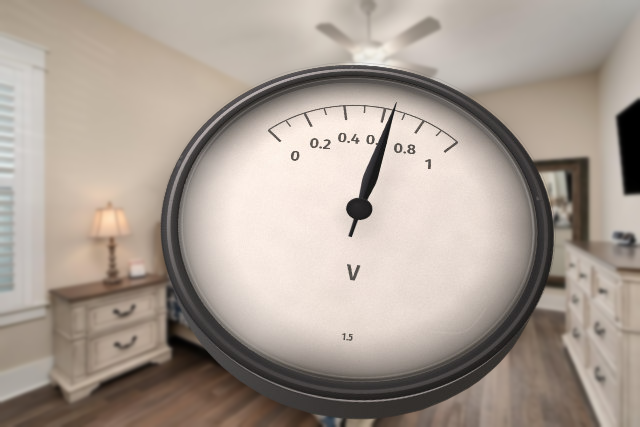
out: 0.65,V
